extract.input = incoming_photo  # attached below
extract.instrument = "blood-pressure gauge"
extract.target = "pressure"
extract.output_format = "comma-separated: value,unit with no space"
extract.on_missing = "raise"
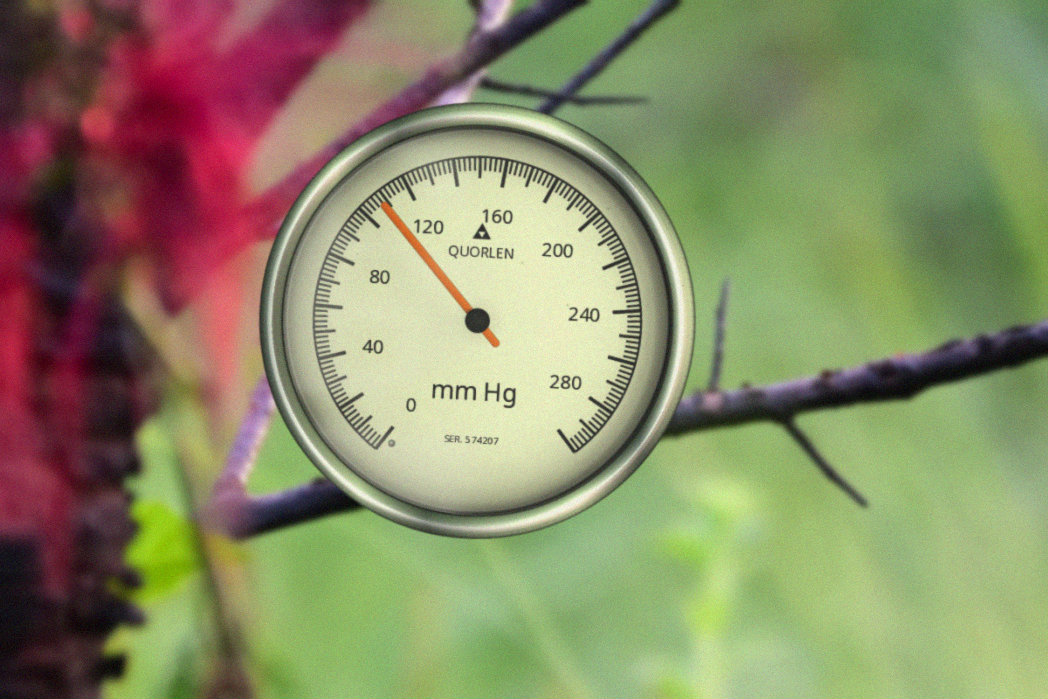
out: 108,mmHg
